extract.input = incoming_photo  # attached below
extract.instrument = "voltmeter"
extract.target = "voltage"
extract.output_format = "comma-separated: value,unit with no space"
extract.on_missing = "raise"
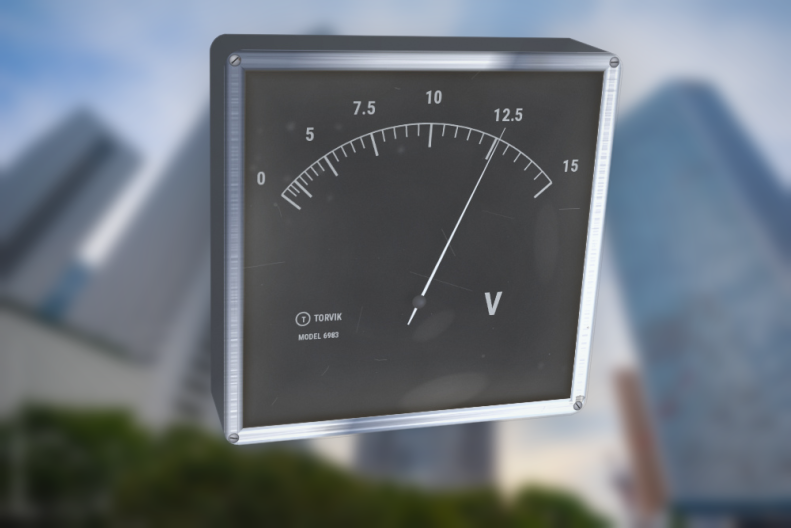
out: 12.5,V
